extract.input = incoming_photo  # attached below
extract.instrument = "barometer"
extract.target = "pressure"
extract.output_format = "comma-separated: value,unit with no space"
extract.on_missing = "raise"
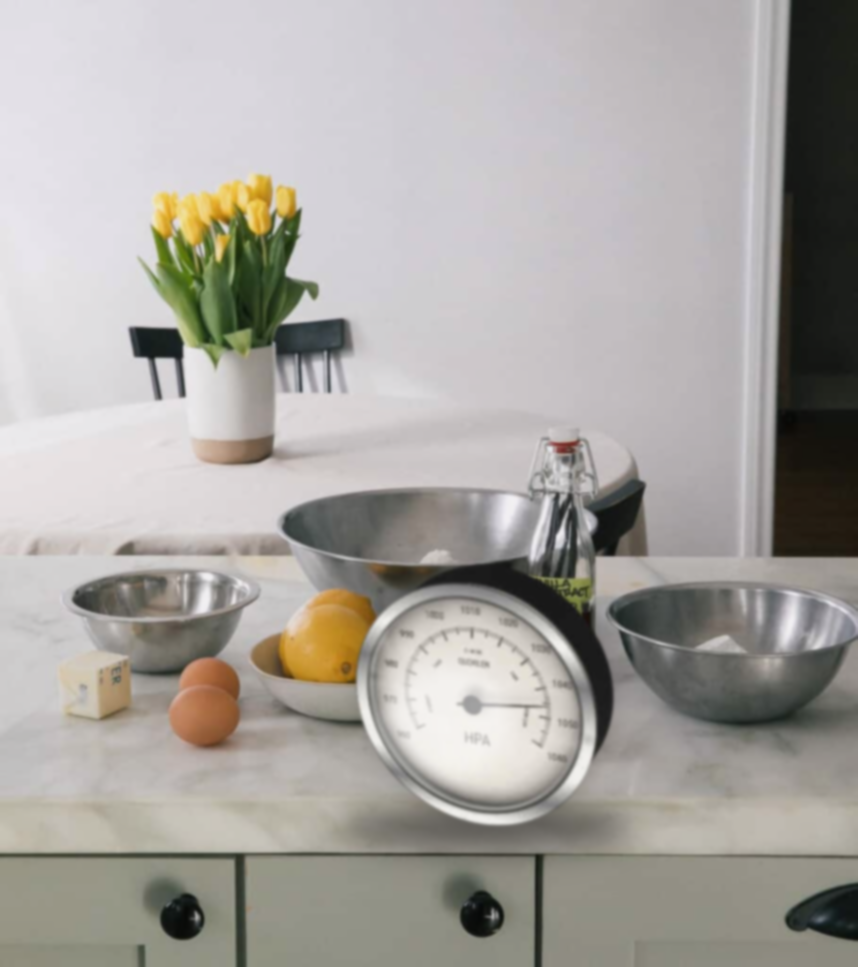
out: 1045,hPa
